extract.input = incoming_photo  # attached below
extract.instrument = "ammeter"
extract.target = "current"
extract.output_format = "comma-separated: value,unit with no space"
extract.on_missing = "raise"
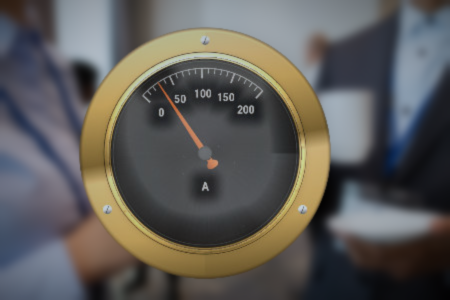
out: 30,A
